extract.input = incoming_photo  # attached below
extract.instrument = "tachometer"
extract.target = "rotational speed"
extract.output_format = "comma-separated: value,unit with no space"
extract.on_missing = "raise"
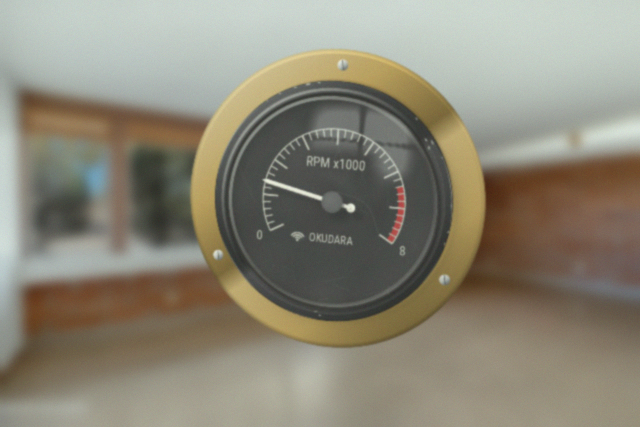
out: 1400,rpm
